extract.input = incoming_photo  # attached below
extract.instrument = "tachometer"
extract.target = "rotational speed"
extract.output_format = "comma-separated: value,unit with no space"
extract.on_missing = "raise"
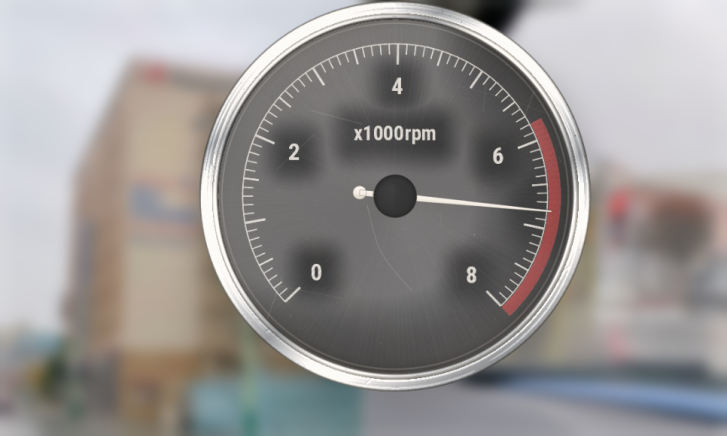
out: 6800,rpm
